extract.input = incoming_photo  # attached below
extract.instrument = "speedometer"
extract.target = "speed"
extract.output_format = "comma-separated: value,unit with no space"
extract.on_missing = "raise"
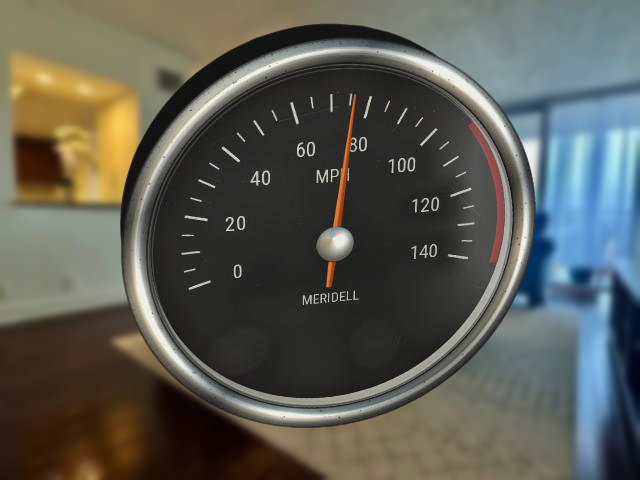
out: 75,mph
